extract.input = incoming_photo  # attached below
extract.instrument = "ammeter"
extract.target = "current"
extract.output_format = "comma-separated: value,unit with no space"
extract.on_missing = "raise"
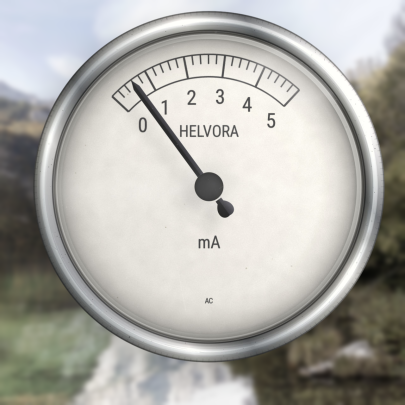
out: 0.6,mA
